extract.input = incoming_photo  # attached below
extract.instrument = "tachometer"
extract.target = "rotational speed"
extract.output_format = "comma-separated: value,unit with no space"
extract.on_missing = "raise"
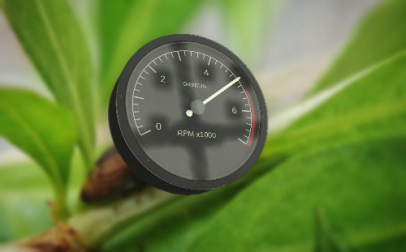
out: 5000,rpm
